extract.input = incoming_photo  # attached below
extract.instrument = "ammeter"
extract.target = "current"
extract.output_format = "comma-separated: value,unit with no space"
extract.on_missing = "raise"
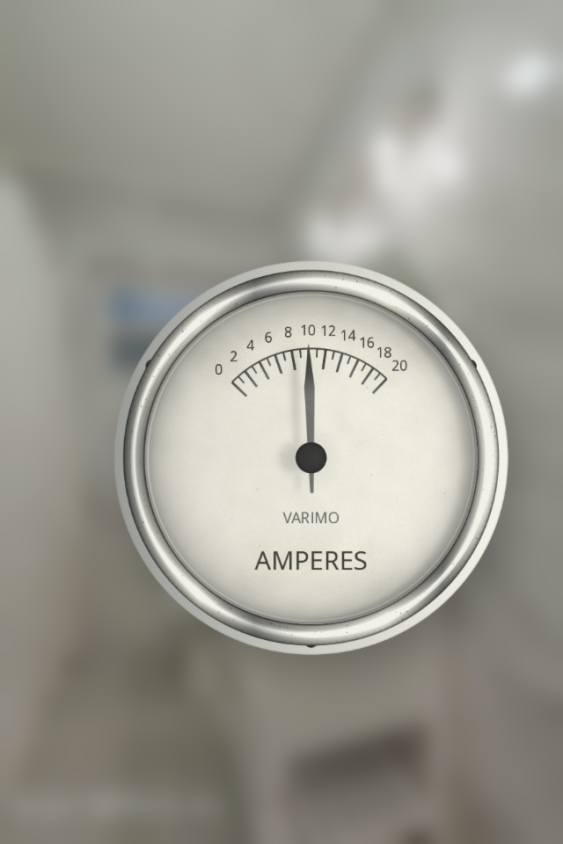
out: 10,A
